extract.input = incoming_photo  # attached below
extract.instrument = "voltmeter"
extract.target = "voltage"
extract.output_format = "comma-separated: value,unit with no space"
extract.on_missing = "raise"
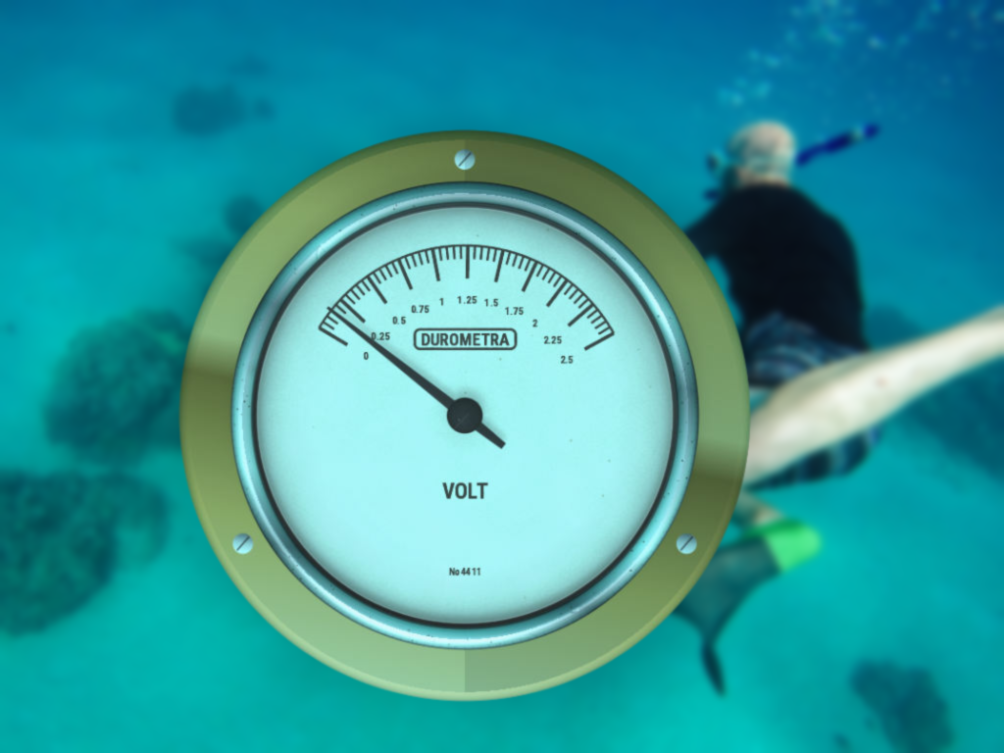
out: 0.15,V
